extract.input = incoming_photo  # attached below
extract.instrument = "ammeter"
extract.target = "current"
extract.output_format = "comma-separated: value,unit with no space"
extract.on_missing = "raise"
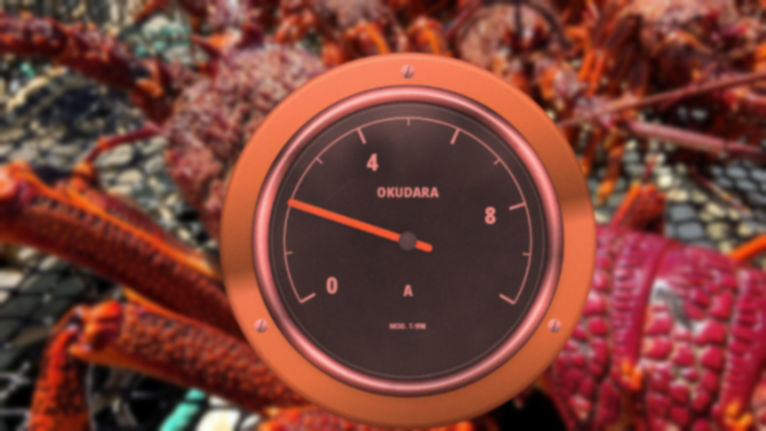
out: 2,A
